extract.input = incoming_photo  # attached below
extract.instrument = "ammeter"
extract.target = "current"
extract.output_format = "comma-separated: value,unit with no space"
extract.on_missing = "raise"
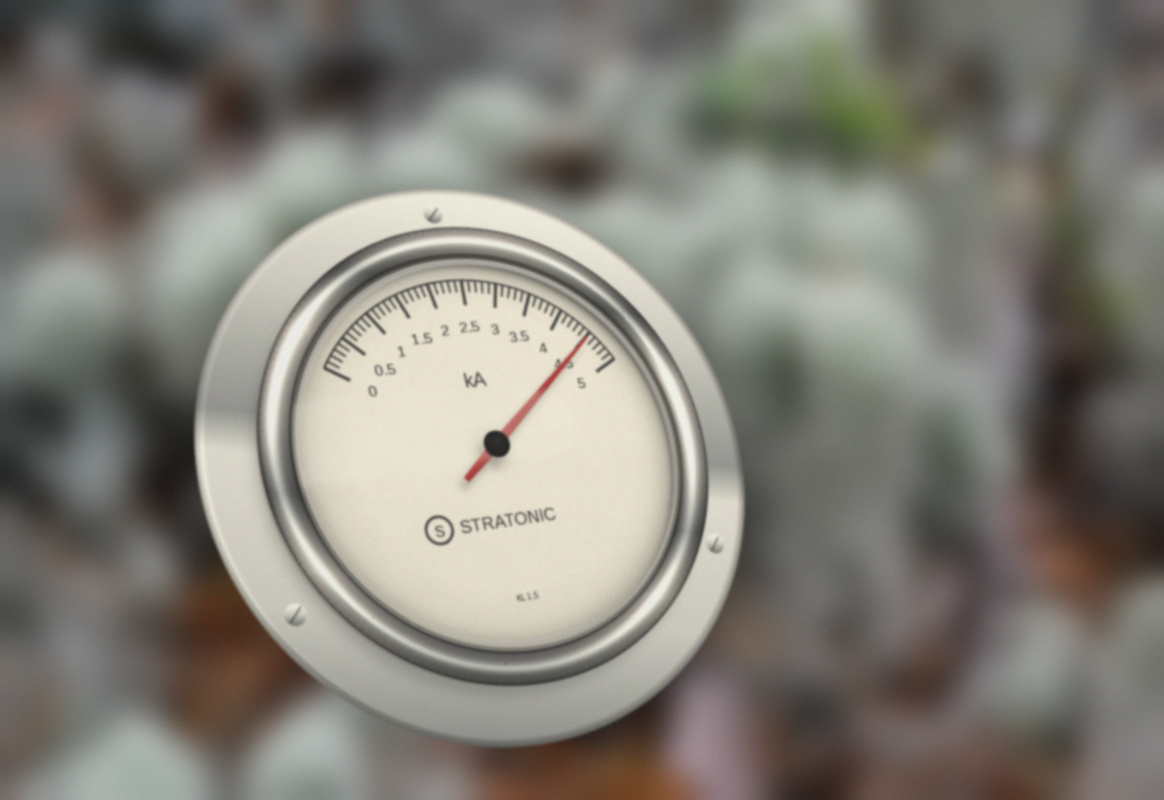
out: 4.5,kA
